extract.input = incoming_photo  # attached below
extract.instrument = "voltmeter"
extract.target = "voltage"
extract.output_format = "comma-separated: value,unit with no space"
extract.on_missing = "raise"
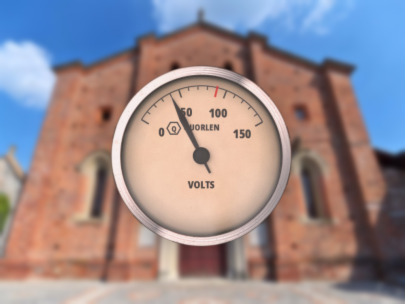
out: 40,V
